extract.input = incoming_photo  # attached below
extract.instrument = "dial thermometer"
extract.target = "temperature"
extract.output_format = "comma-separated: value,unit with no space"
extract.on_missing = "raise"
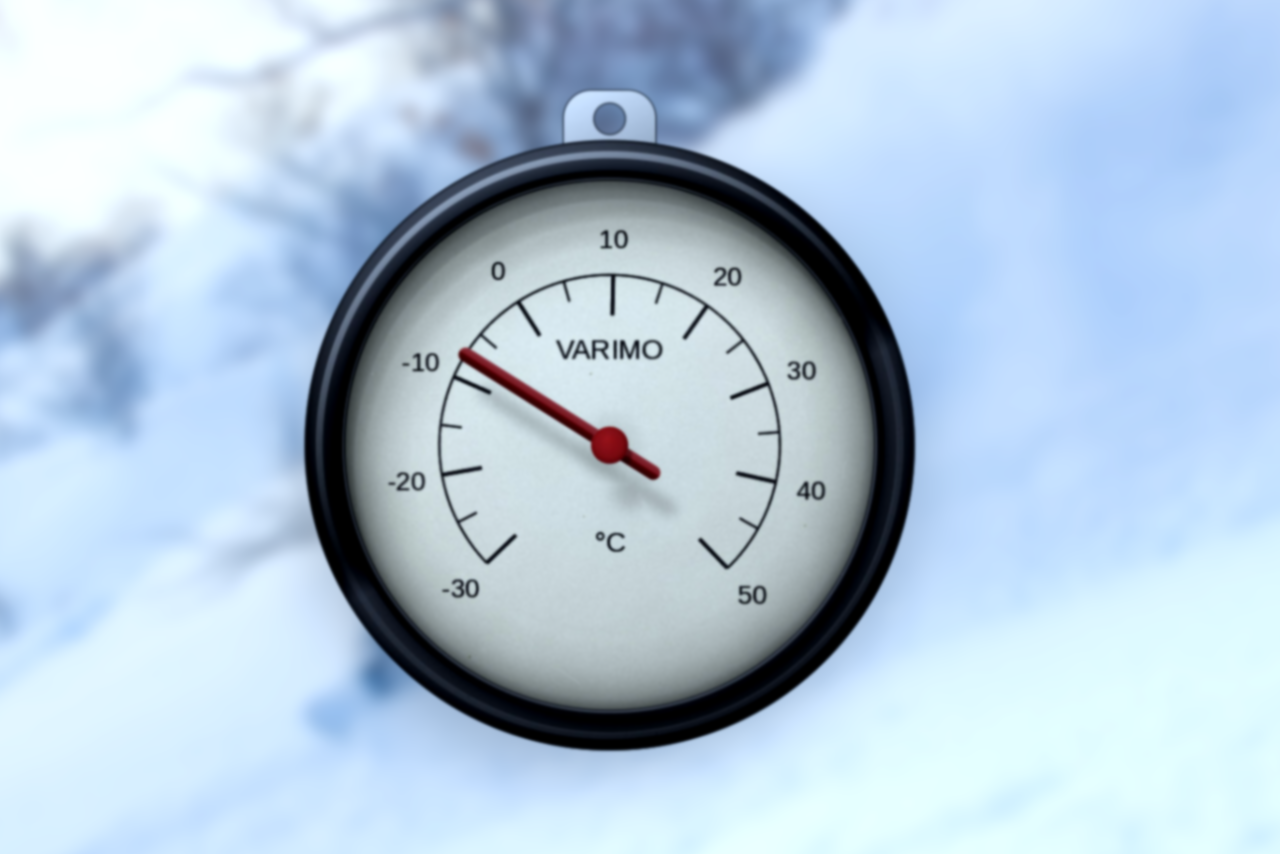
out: -7.5,°C
